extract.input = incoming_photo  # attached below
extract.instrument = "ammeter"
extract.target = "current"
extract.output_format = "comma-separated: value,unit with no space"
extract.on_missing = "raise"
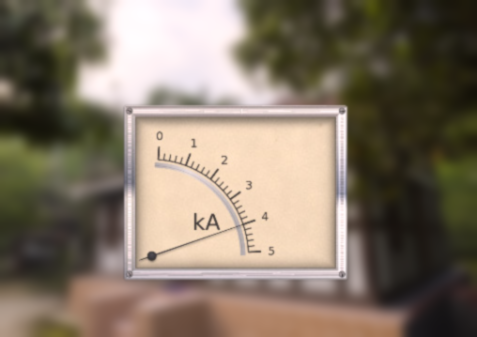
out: 4,kA
